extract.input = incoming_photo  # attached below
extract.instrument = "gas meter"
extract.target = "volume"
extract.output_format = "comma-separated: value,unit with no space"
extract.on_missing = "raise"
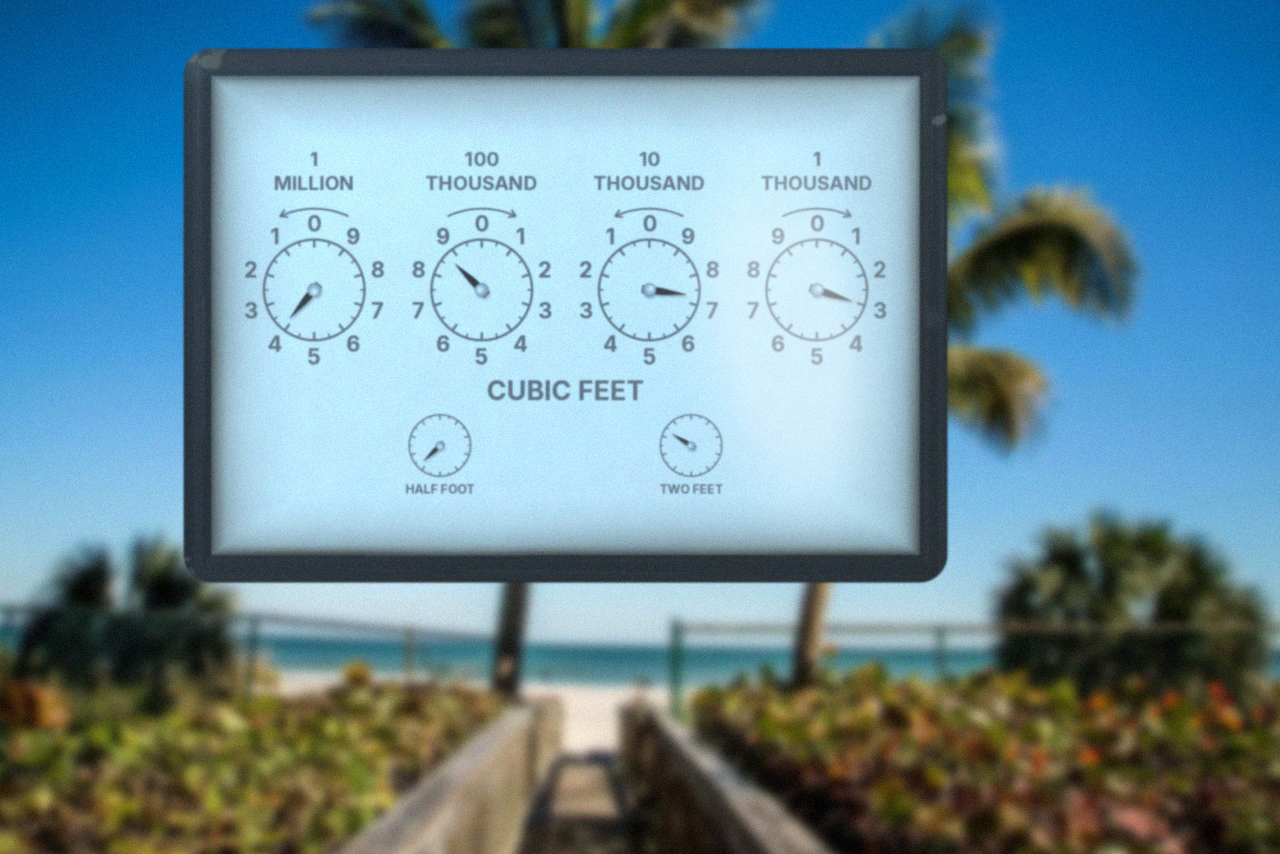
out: 387300,ft³
